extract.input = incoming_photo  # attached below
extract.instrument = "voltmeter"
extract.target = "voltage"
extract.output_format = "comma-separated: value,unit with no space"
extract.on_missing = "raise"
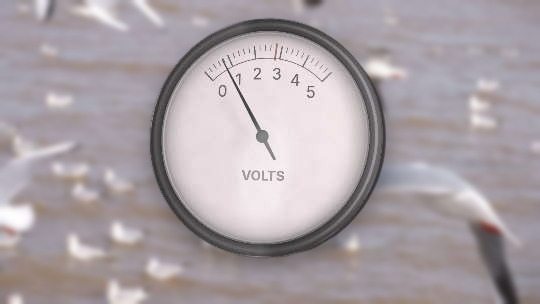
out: 0.8,V
